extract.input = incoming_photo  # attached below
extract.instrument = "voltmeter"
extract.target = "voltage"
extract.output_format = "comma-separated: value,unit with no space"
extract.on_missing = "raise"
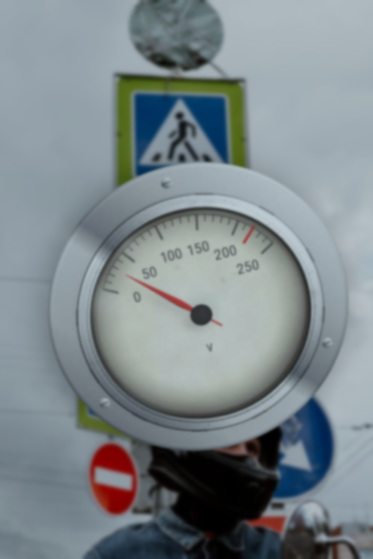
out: 30,V
